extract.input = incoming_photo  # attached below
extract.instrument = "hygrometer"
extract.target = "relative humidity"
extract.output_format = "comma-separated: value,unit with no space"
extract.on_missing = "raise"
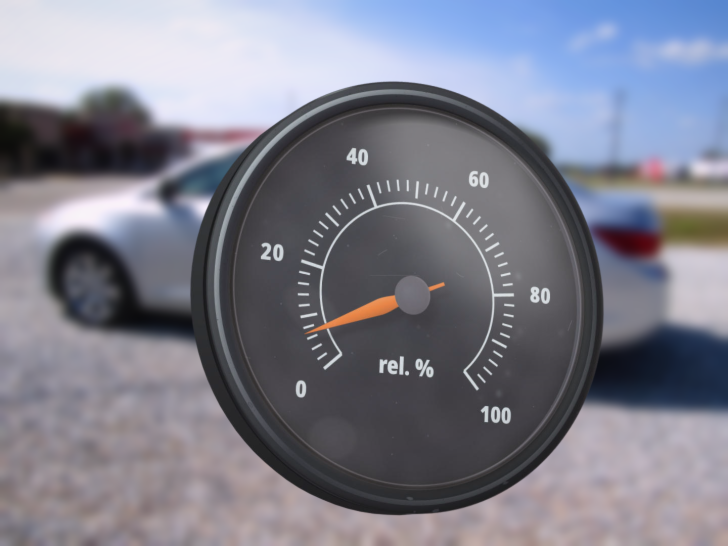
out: 7,%
